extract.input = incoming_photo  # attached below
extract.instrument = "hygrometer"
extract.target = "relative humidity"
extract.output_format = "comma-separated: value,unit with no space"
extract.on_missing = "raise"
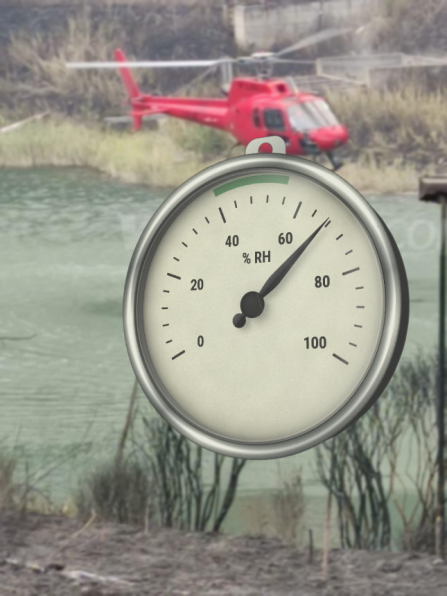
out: 68,%
